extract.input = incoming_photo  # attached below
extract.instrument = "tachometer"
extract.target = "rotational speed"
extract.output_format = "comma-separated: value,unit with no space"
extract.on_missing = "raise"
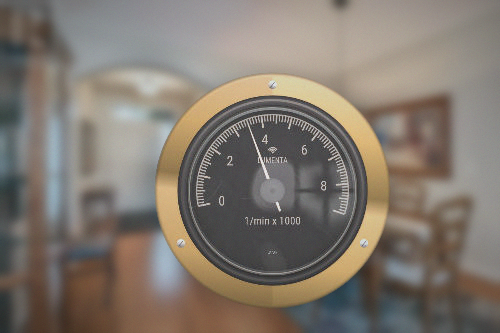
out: 3500,rpm
